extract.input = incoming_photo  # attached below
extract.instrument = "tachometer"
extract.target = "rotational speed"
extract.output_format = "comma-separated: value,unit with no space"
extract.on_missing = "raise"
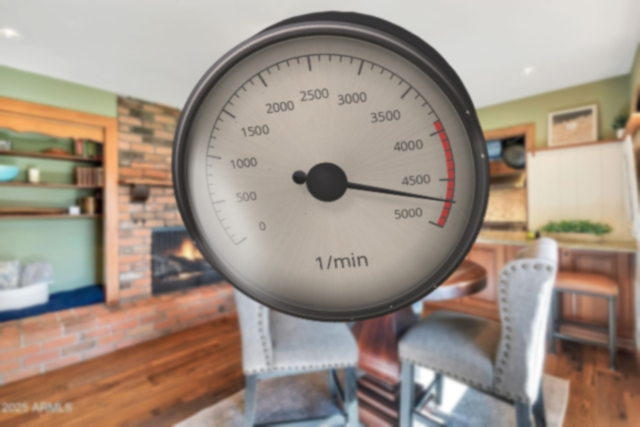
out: 4700,rpm
